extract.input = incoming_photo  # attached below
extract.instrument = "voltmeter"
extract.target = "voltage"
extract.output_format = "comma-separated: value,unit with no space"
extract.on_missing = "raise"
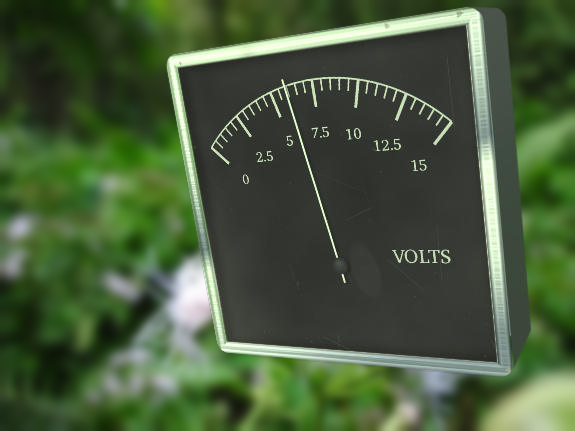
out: 6,V
